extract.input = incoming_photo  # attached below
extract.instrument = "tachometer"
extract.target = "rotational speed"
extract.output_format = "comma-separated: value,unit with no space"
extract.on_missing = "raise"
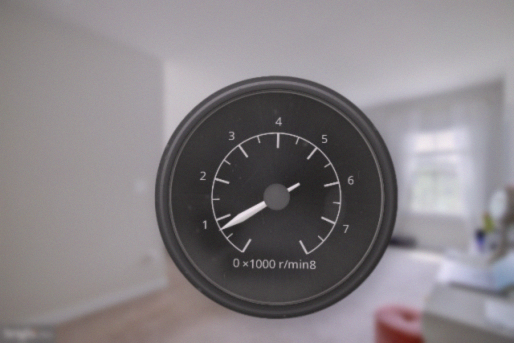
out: 750,rpm
